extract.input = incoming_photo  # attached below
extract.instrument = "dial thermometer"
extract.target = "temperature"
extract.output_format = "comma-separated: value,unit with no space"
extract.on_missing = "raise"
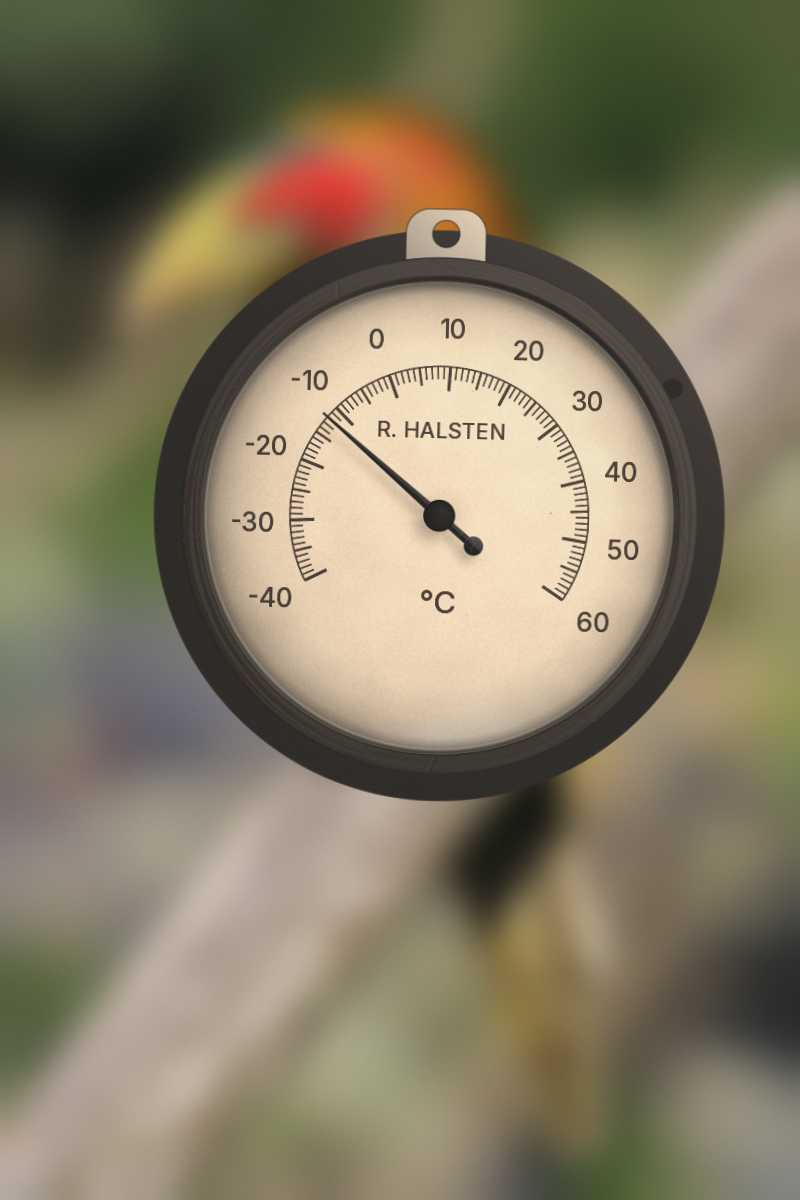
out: -12,°C
